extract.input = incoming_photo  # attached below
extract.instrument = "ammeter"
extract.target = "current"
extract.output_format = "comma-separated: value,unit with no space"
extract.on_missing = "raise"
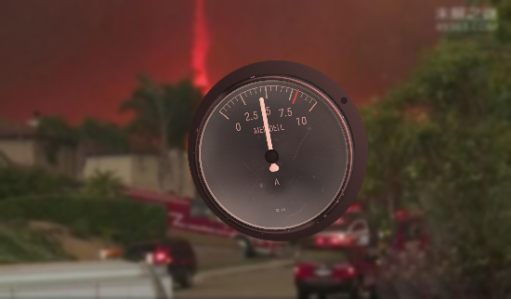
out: 4.5,A
